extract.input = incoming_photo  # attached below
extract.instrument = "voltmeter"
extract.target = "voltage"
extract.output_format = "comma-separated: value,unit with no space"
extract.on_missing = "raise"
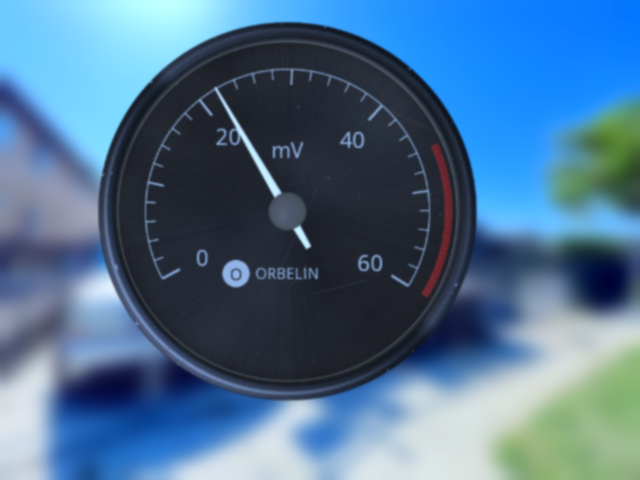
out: 22,mV
